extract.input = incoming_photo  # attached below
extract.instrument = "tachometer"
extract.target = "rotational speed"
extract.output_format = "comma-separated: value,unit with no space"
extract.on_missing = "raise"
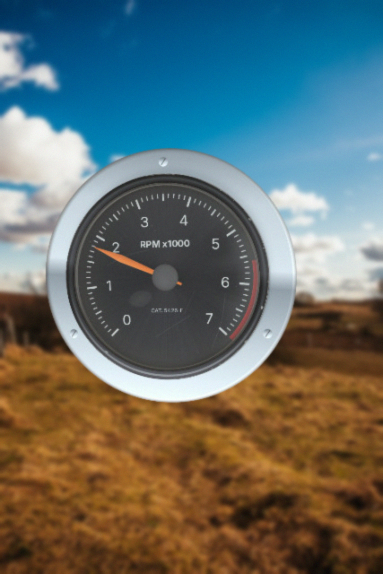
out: 1800,rpm
